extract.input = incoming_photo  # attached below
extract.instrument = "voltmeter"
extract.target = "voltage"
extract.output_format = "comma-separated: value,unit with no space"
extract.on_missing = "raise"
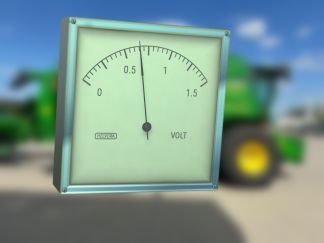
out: 0.65,V
